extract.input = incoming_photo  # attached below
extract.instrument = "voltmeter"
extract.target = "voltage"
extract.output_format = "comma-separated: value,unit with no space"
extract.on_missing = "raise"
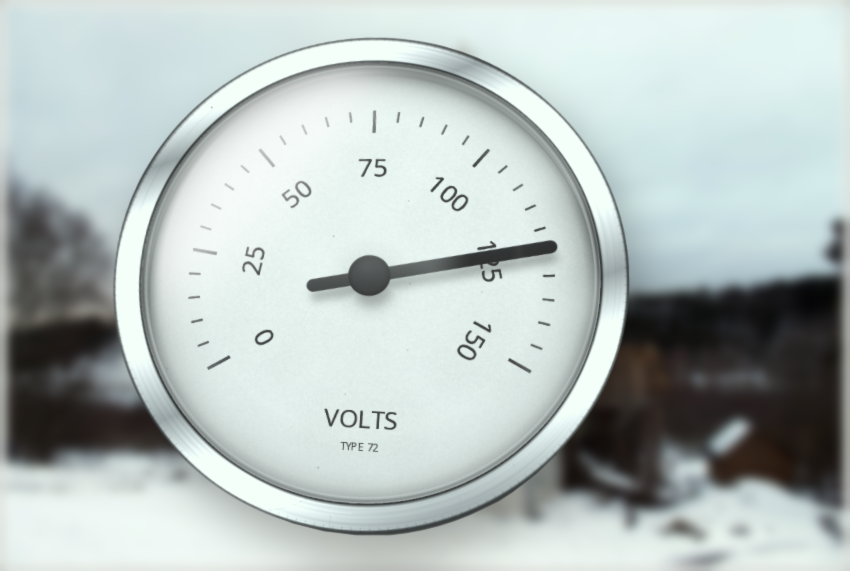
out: 125,V
